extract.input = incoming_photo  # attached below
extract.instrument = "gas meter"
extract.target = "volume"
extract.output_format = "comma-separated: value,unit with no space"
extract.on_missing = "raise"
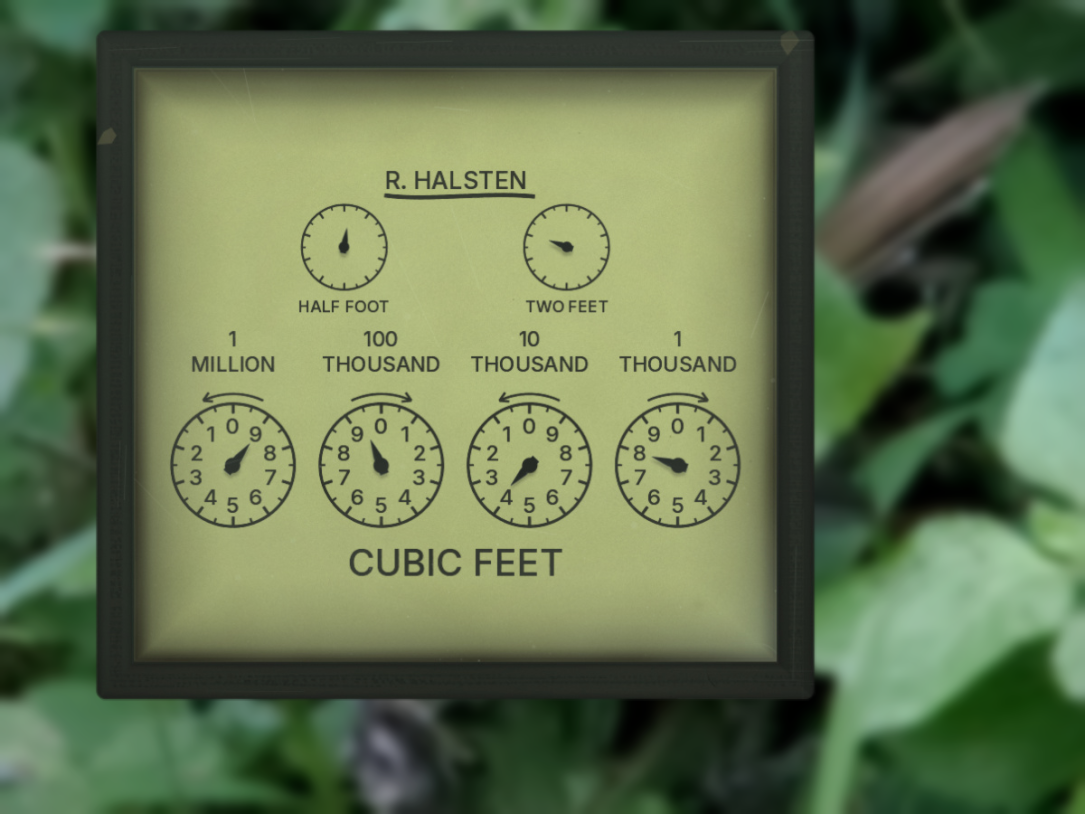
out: 893800,ft³
